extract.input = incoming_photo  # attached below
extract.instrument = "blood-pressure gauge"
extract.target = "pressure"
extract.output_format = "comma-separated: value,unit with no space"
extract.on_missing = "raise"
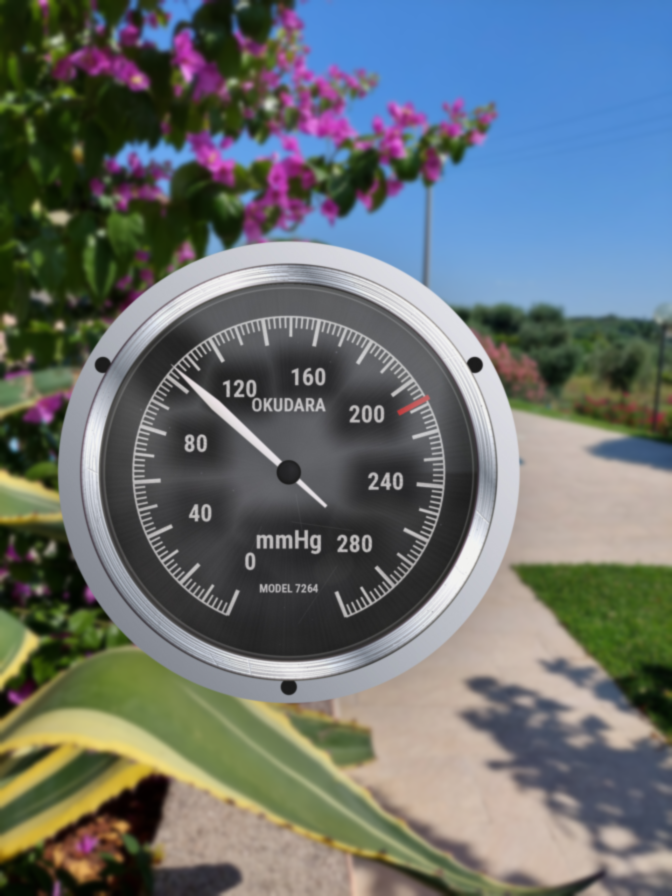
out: 104,mmHg
